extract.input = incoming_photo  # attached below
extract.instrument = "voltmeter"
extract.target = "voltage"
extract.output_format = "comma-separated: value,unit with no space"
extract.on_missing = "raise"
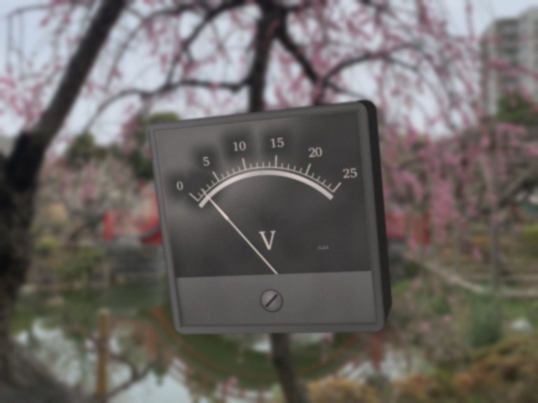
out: 2,V
